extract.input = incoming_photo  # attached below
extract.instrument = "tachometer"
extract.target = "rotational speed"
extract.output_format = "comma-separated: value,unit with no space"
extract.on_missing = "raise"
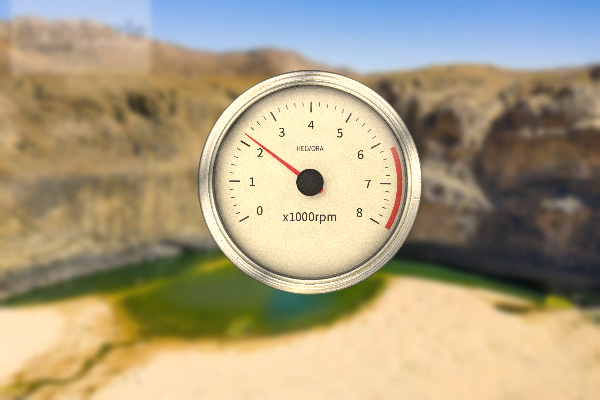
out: 2200,rpm
